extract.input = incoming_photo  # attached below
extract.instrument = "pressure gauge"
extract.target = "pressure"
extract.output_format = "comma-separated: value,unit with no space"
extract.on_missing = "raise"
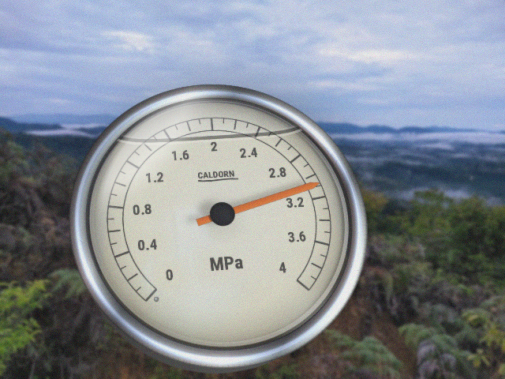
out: 3.1,MPa
